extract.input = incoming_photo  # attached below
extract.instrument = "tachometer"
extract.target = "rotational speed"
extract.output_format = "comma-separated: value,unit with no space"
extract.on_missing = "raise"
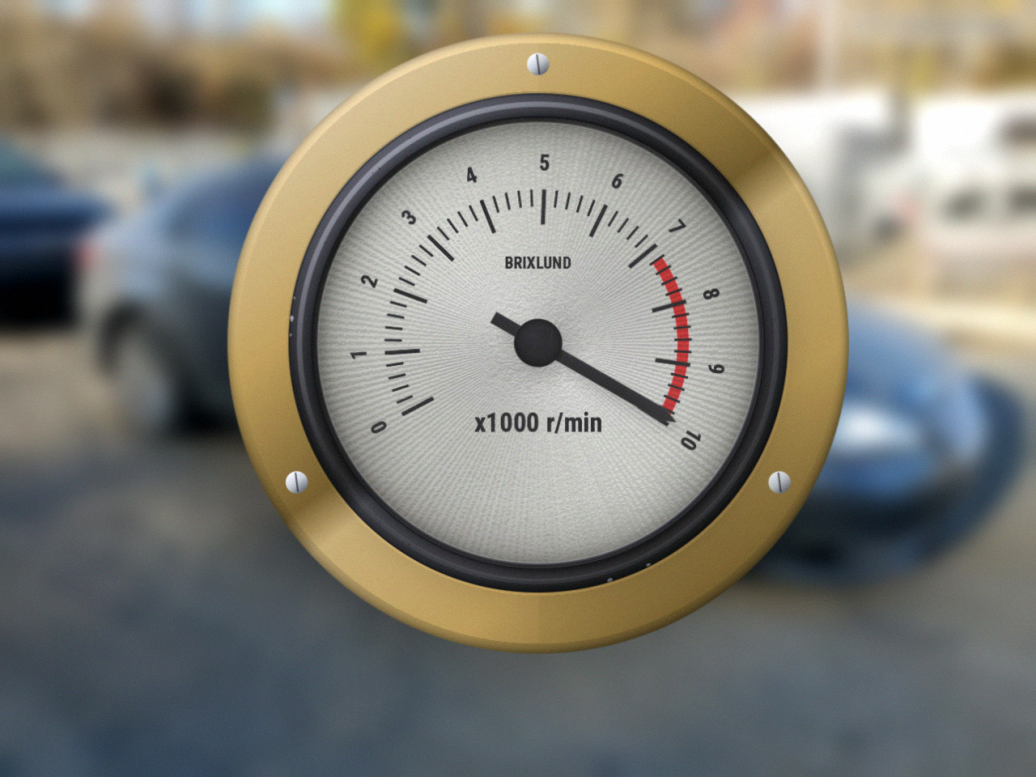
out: 9900,rpm
